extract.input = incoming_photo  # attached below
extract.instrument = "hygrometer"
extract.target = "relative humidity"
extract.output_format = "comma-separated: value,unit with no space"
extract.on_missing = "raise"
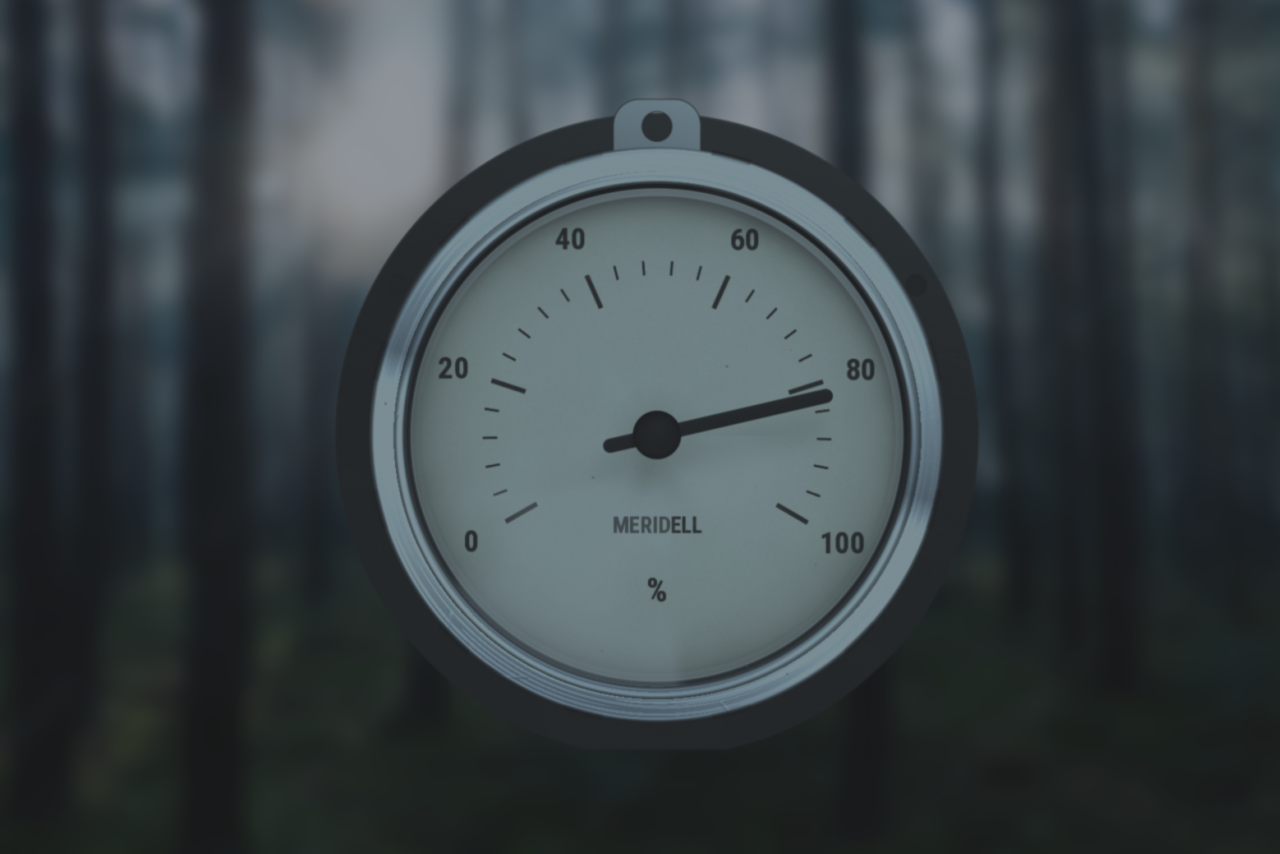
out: 82,%
